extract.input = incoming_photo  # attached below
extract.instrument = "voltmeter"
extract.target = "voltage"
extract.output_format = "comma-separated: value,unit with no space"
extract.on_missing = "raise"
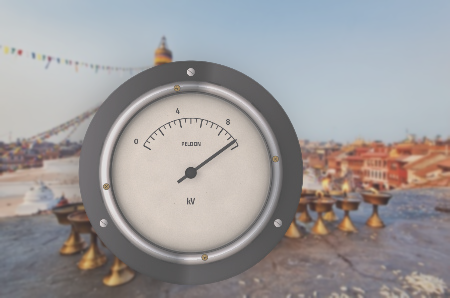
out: 9.5,kV
